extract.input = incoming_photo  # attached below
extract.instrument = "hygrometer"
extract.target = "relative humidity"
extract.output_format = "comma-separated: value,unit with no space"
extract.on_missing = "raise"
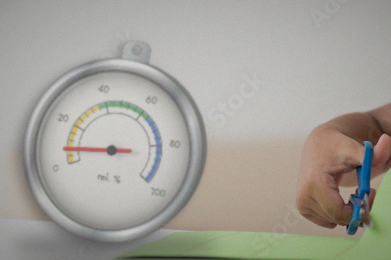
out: 8,%
